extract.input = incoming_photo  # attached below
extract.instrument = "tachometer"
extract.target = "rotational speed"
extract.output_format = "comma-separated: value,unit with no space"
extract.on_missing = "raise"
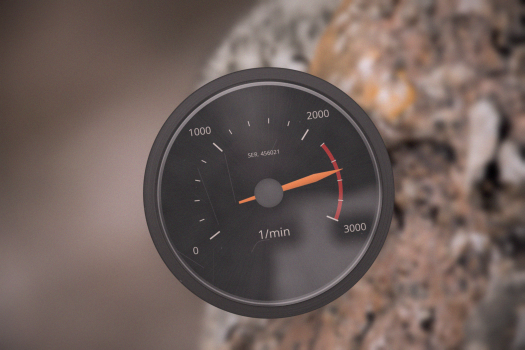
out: 2500,rpm
